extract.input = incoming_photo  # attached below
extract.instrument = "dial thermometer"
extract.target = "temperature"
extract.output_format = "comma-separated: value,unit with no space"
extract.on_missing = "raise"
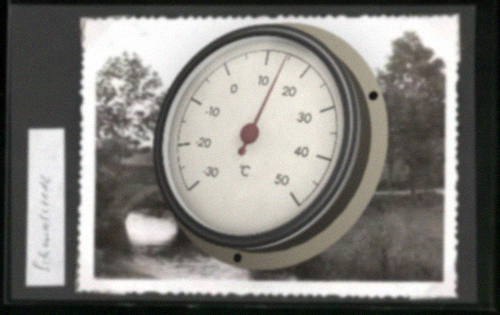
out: 15,°C
